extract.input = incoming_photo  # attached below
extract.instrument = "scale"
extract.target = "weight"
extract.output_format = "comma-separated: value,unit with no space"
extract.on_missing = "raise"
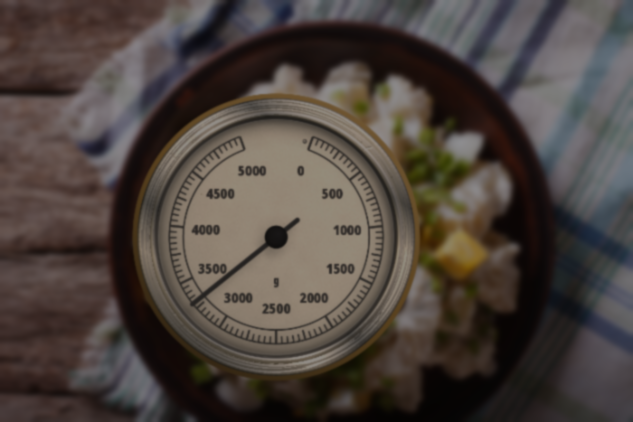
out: 3300,g
